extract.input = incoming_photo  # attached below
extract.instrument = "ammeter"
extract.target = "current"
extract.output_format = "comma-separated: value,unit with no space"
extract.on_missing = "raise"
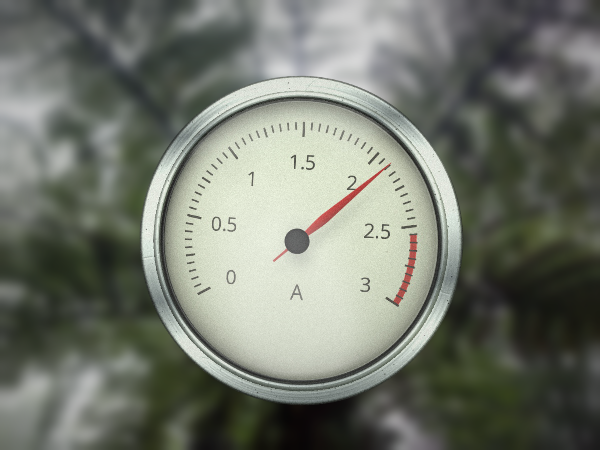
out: 2.1,A
